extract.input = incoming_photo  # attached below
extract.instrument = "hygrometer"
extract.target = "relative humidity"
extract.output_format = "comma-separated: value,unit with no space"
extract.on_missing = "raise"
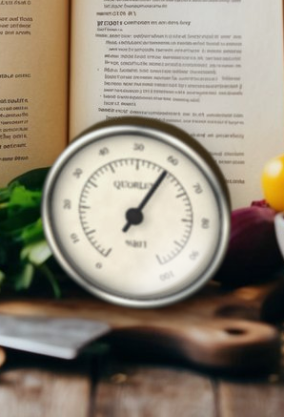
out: 60,%
